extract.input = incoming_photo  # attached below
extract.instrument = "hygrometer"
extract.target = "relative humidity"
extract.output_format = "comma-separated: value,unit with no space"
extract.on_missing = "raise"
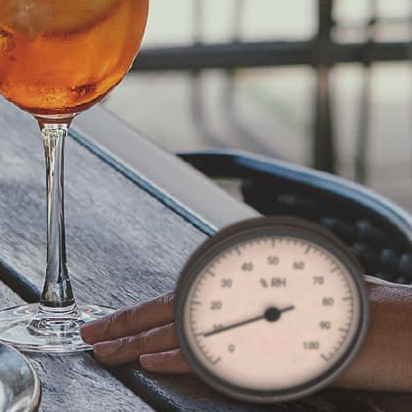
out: 10,%
